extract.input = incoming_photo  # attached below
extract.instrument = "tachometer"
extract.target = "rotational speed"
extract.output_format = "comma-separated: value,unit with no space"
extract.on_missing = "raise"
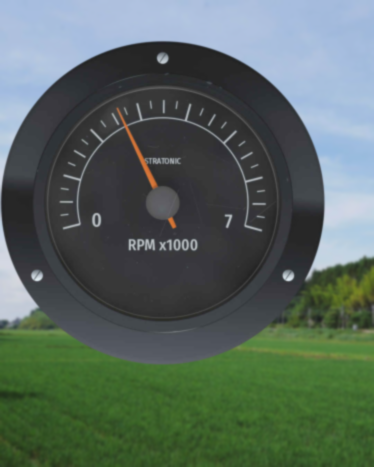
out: 2625,rpm
